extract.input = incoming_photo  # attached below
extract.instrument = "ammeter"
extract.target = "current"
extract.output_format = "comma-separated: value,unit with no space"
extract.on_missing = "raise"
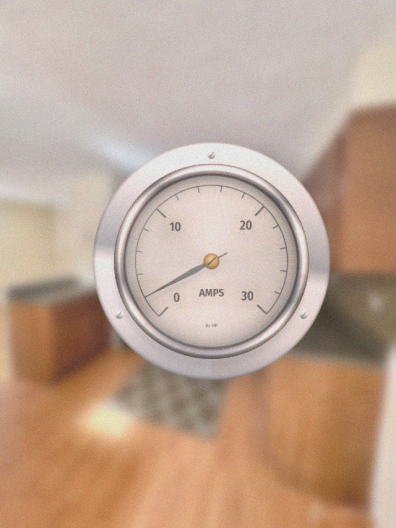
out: 2,A
